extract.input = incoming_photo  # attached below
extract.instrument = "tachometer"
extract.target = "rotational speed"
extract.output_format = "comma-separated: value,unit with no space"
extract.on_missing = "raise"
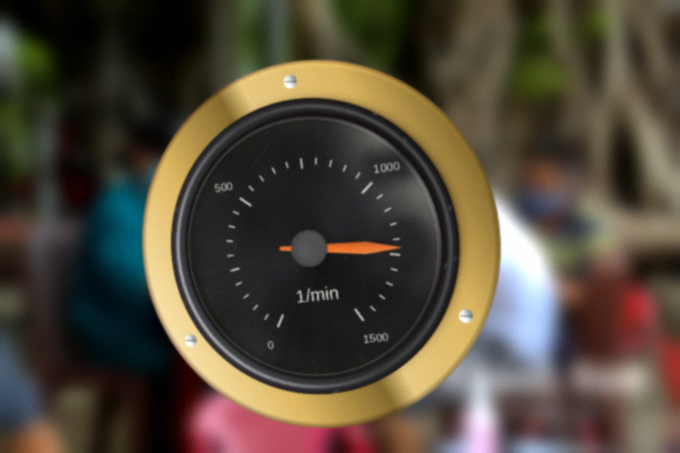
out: 1225,rpm
